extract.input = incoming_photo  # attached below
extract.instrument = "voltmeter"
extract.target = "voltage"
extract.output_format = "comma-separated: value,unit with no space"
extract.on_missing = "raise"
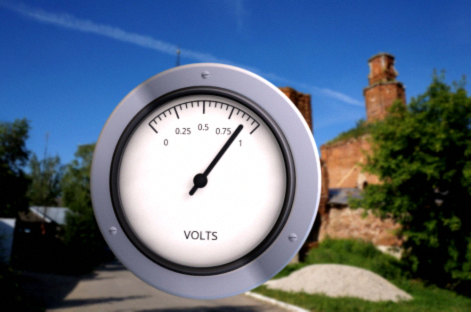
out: 0.9,V
